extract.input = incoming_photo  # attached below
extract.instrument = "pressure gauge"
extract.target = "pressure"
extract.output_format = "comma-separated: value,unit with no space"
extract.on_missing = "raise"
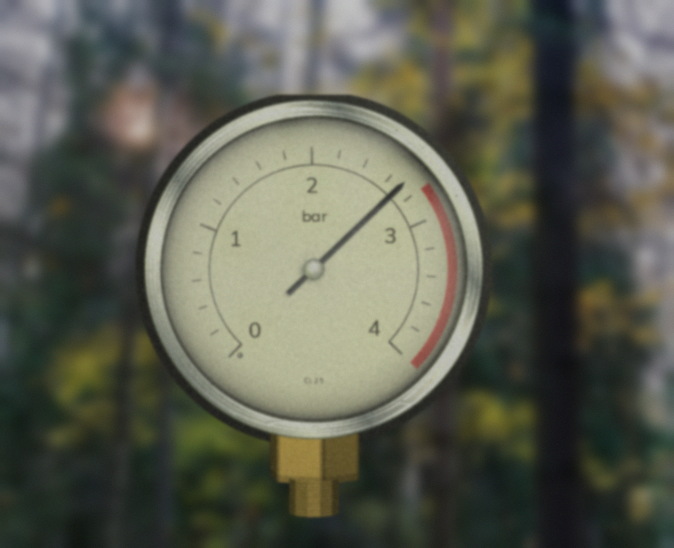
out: 2.7,bar
